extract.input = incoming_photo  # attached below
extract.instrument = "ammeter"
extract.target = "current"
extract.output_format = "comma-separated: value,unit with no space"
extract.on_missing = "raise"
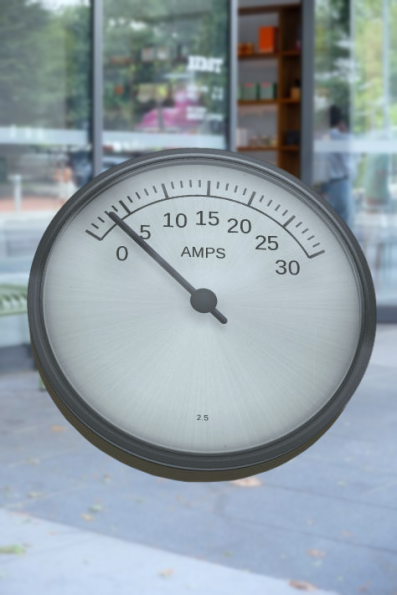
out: 3,A
